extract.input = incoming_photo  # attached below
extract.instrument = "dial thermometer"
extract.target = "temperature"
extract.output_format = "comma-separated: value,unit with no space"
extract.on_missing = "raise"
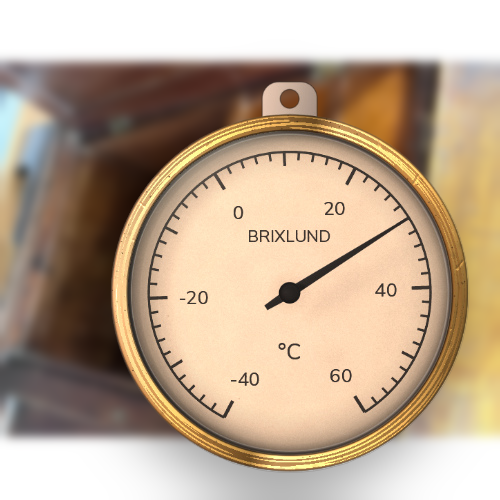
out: 30,°C
